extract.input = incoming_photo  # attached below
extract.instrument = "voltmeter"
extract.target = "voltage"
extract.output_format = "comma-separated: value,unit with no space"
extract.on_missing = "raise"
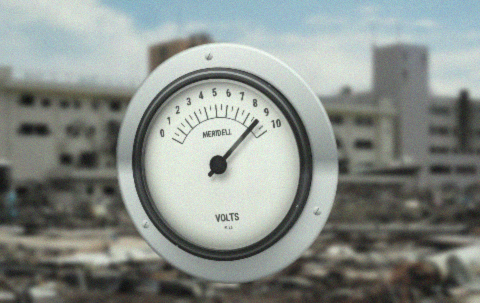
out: 9,V
